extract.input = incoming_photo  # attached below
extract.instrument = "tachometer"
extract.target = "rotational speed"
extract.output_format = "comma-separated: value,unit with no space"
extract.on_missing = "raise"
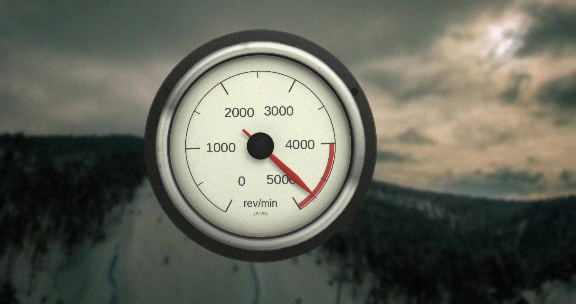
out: 4750,rpm
